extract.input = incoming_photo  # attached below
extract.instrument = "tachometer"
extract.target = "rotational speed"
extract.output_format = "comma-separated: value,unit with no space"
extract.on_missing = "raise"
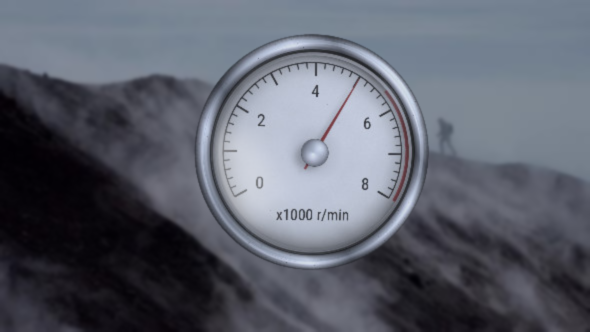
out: 5000,rpm
